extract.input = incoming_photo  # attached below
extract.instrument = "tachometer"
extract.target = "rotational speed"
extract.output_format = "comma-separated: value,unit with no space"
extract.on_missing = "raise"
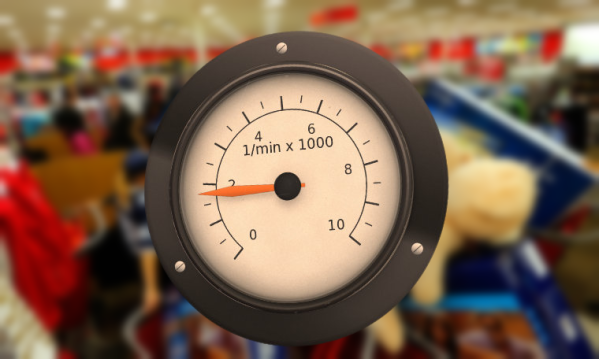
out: 1750,rpm
